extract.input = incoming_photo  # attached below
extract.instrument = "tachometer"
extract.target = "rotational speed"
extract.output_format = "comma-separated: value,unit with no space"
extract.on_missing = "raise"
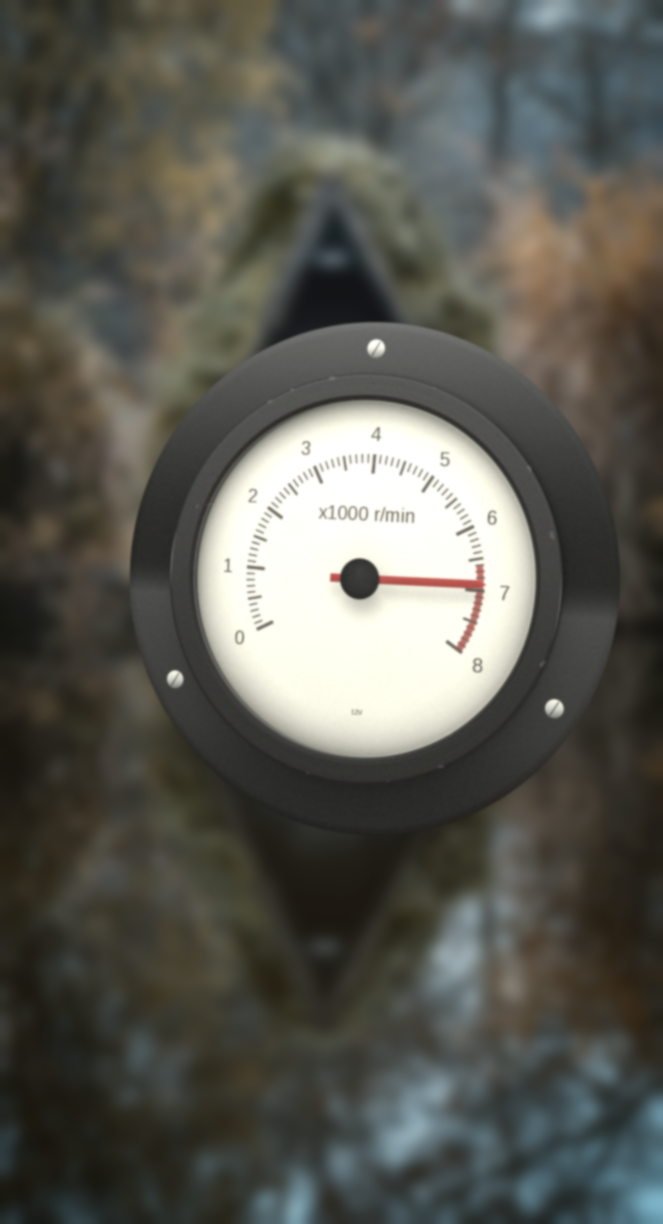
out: 6900,rpm
